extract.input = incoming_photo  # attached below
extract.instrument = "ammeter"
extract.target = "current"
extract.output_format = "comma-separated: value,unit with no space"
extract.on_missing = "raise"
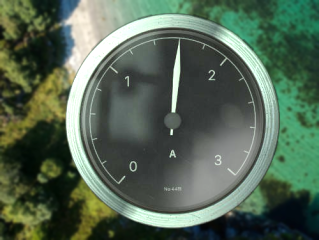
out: 1.6,A
